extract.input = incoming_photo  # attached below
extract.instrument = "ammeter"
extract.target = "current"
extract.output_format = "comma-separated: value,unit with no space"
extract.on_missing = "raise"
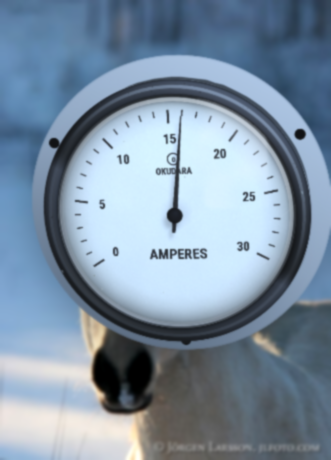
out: 16,A
